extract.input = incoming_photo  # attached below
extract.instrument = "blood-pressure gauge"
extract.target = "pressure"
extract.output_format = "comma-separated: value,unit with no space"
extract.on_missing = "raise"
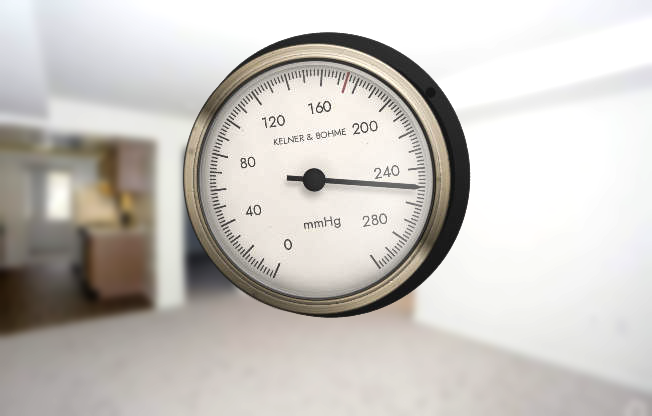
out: 250,mmHg
